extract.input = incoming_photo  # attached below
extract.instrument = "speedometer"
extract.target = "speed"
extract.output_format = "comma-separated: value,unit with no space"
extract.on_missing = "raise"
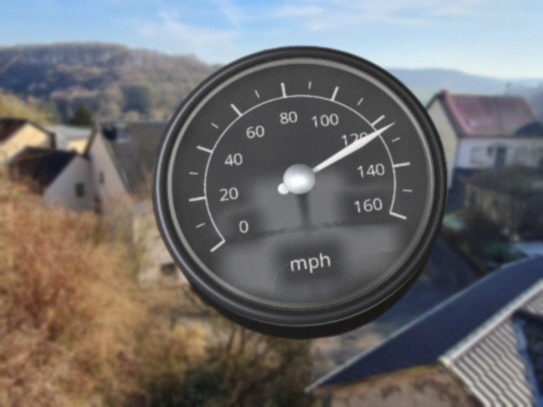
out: 125,mph
